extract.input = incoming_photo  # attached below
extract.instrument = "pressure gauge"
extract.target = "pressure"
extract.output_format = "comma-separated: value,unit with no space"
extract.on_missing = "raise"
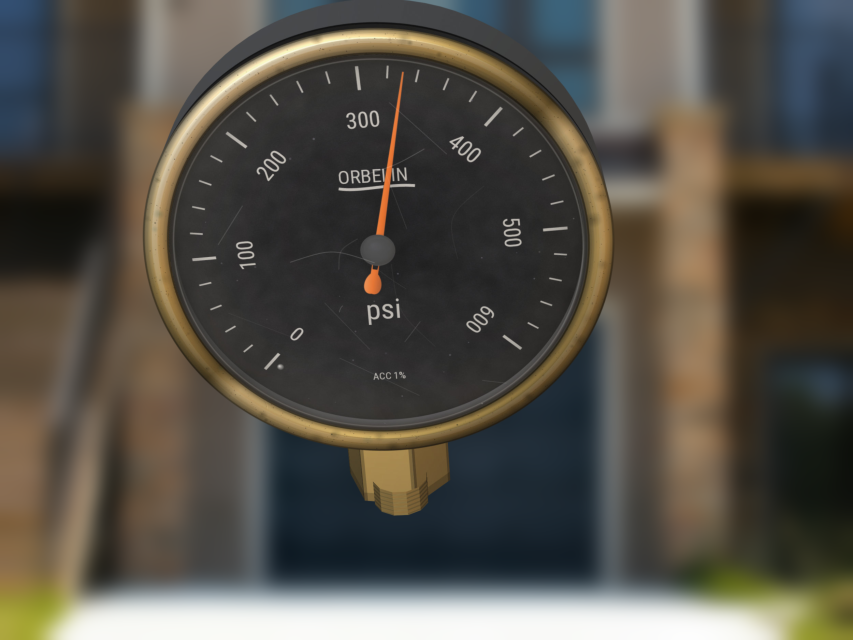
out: 330,psi
